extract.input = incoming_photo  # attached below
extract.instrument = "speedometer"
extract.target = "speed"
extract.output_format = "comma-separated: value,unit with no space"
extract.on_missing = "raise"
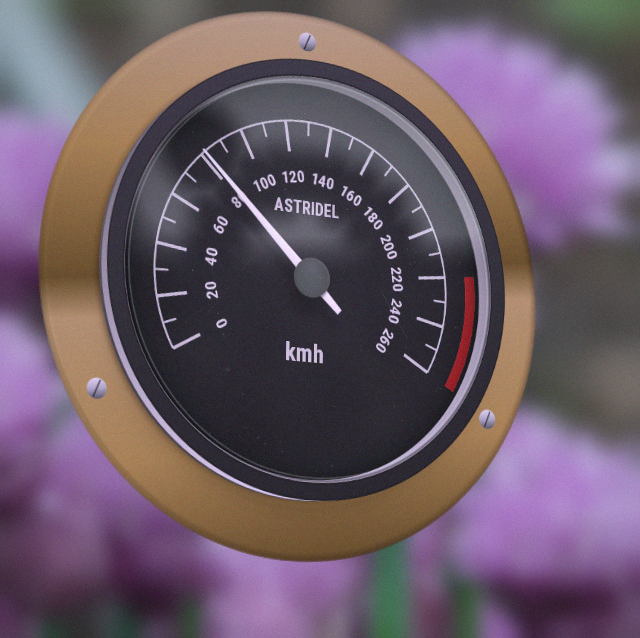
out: 80,km/h
